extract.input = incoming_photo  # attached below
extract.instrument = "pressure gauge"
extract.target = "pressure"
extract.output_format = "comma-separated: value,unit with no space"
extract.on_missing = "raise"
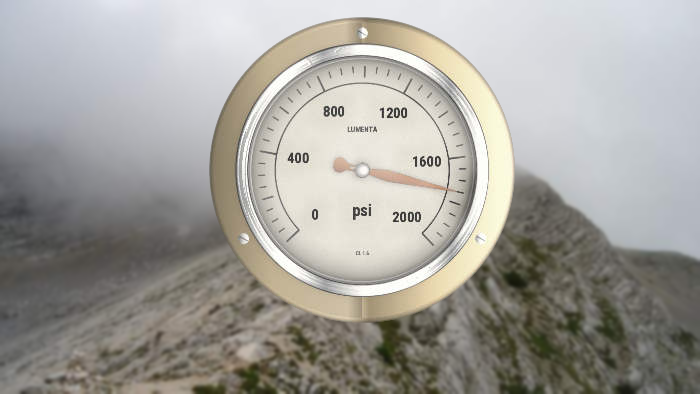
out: 1750,psi
